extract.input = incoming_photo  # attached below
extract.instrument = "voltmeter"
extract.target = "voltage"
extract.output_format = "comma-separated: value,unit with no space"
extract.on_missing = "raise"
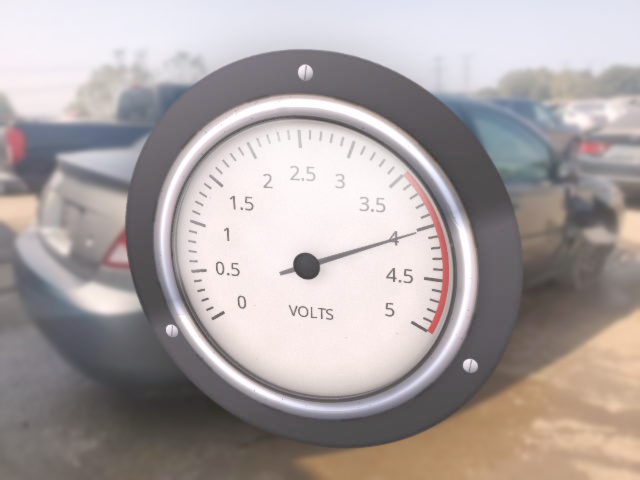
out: 4,V
